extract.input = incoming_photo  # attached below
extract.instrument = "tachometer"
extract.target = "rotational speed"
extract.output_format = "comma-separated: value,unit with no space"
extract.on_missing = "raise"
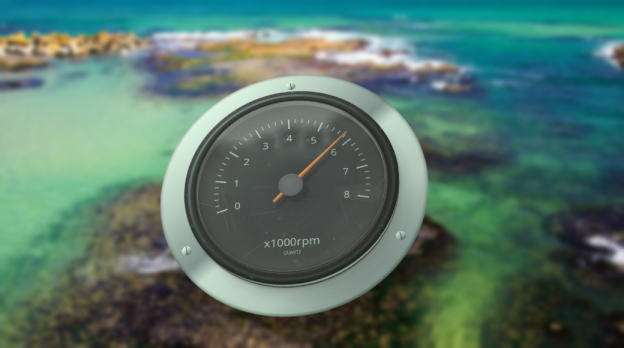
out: 5800,rpm
